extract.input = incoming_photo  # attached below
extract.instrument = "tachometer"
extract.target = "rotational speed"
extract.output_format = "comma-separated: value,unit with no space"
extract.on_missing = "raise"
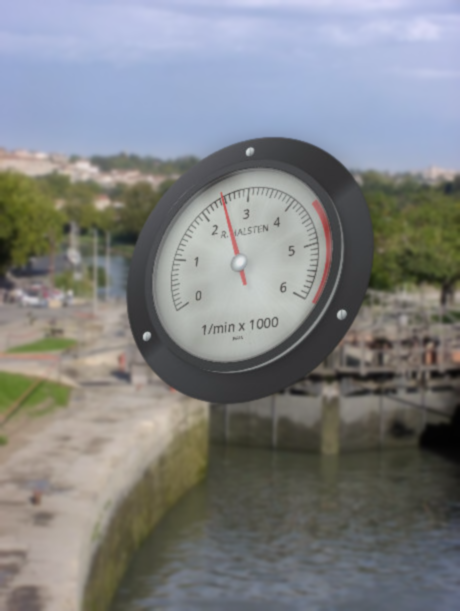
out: 2500,rpm
